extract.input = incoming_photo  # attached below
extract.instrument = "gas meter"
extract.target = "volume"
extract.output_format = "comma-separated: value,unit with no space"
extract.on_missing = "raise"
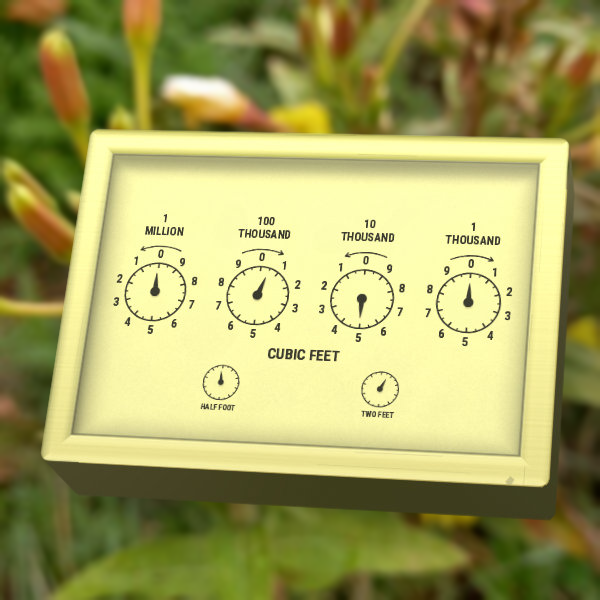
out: 5000,ft³
